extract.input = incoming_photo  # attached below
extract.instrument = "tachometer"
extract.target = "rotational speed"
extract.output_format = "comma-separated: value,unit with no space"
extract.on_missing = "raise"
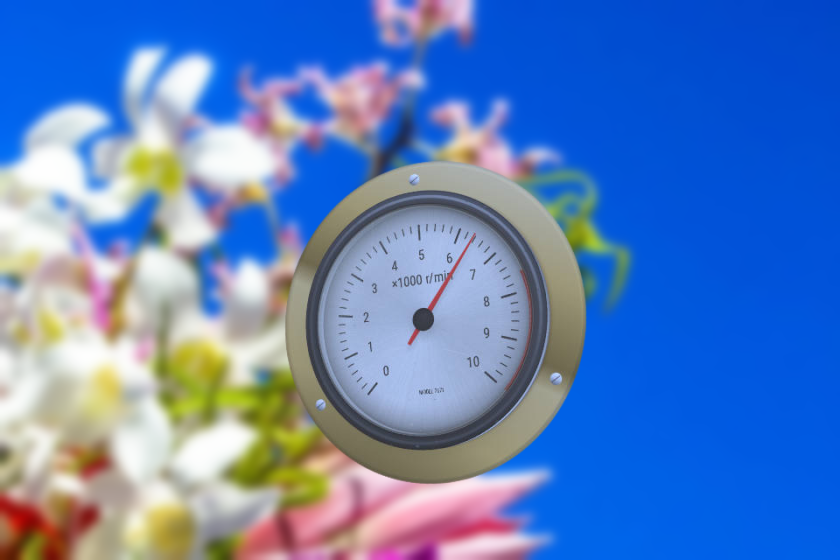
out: 6400,rpm
